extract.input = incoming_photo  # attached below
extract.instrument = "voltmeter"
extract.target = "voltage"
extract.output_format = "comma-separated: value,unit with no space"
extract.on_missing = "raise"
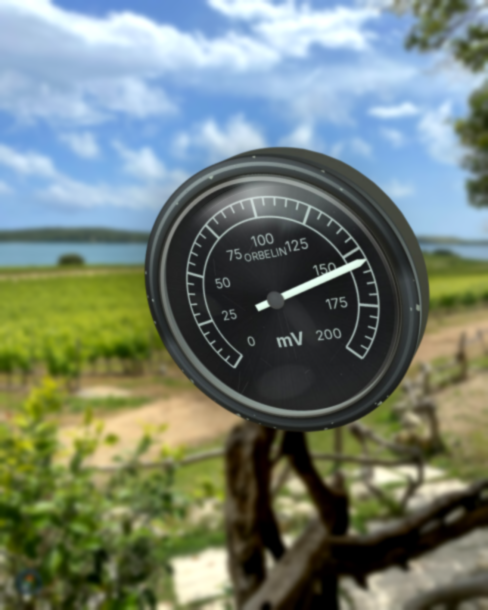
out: 155,mV
